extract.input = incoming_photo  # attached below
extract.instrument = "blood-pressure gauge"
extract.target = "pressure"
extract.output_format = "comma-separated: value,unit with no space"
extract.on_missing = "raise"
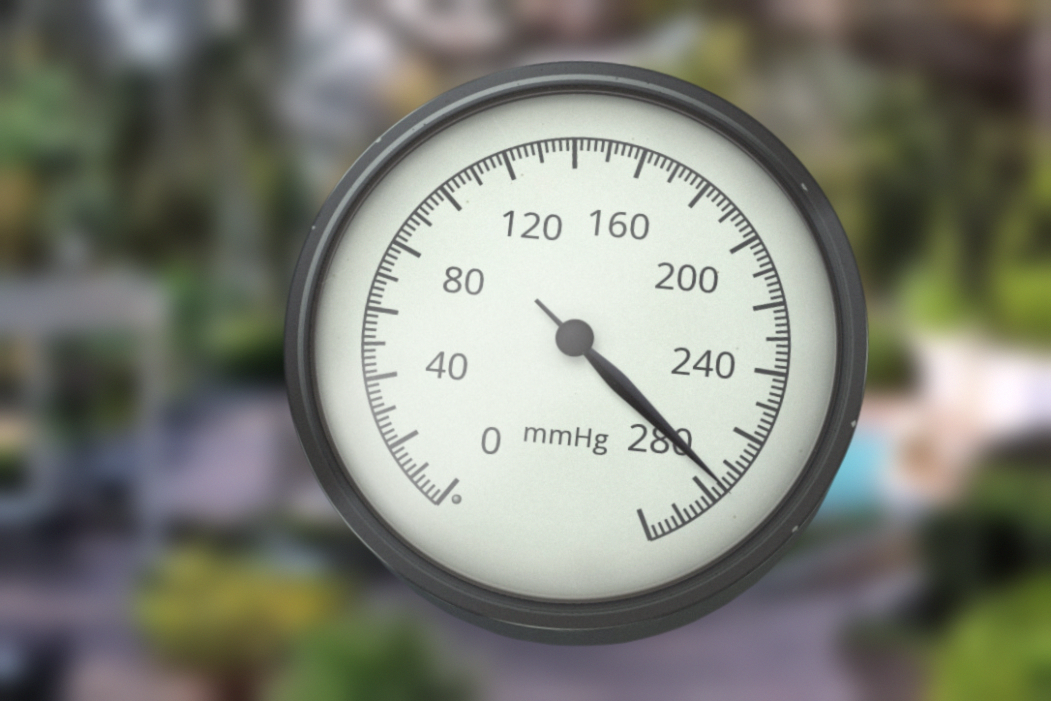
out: 276,mmHg
